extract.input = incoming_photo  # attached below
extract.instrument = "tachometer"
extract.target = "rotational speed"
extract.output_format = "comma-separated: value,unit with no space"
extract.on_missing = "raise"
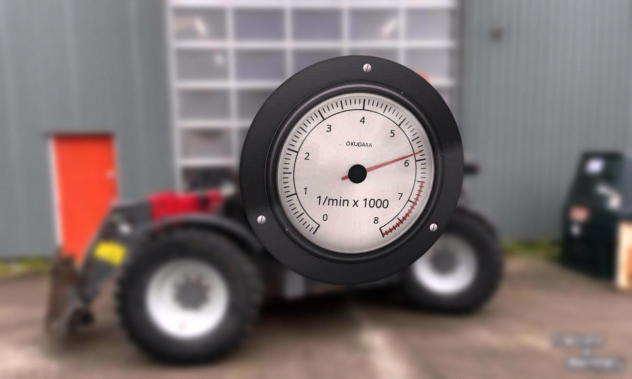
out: 5800,rpm
